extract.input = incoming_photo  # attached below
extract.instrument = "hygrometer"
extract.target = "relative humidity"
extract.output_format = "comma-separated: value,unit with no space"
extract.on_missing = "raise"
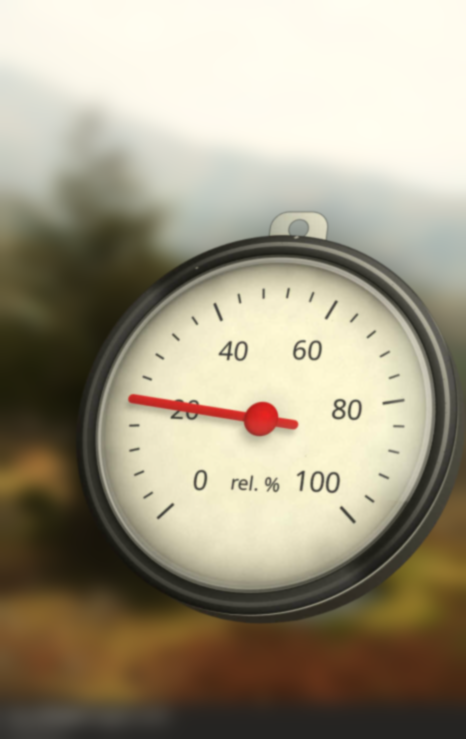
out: 20,%
